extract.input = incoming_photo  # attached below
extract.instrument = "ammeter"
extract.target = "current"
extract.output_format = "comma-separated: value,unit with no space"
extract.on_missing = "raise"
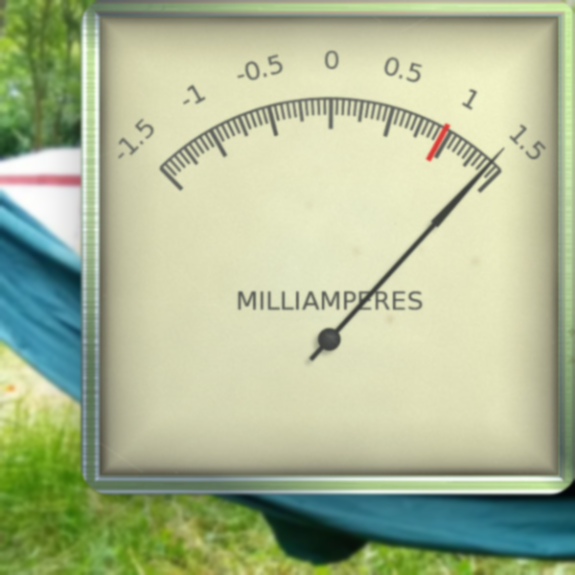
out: 1.4,mA
